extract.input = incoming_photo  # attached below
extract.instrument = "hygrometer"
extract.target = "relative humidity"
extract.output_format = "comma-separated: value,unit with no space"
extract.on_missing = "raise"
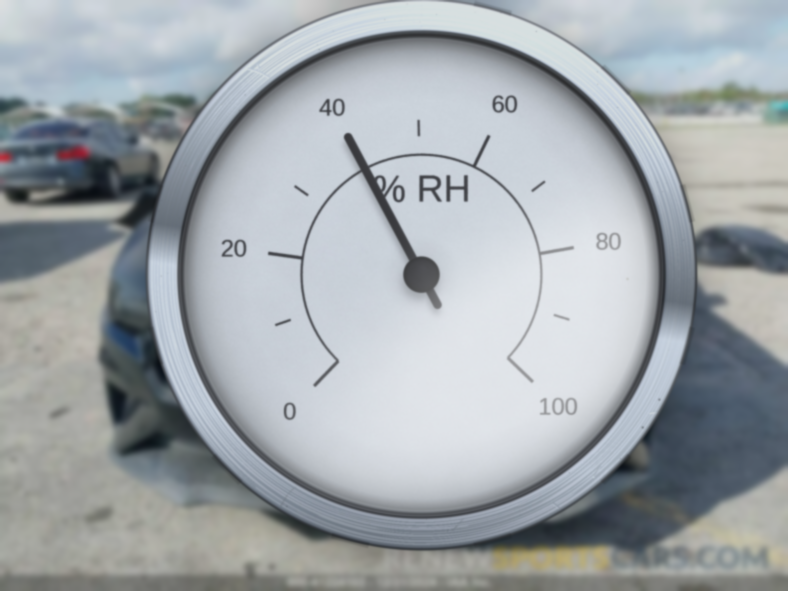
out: 40,%
